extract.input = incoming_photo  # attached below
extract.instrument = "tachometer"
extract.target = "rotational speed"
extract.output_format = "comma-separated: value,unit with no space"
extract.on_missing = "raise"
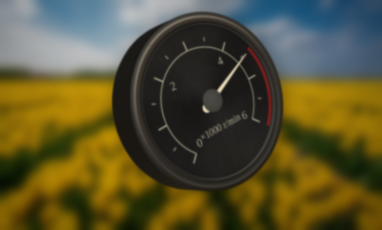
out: 4500,rpm
